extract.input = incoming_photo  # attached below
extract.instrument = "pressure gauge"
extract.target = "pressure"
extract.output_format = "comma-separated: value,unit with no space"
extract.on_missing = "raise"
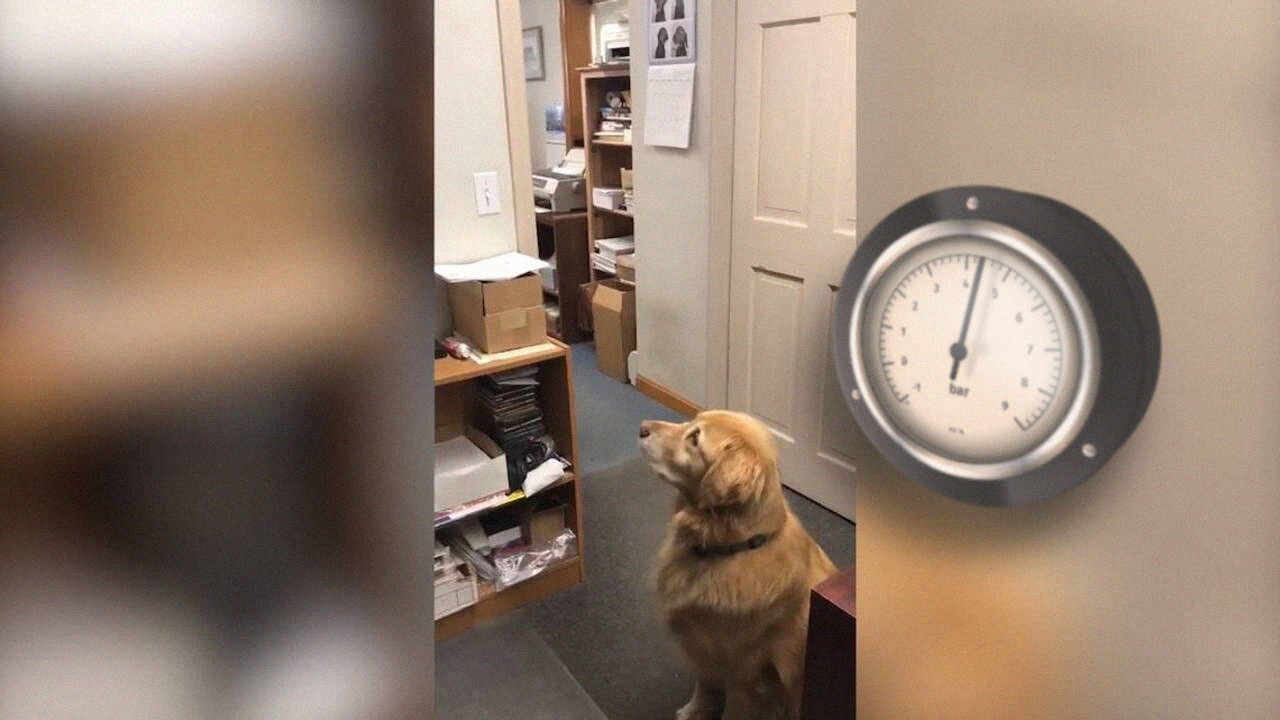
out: 4.4,bar
